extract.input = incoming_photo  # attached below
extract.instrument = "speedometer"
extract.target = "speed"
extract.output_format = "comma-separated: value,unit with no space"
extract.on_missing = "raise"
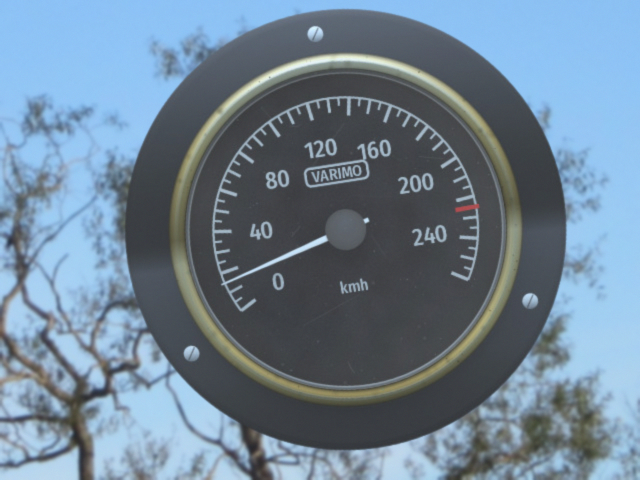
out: 15,km/h
